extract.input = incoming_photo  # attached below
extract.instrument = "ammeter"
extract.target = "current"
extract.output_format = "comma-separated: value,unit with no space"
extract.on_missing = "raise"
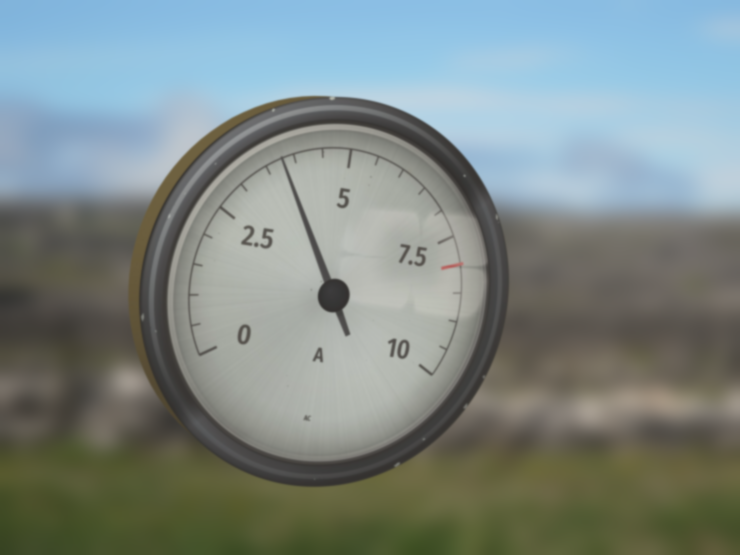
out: 3.75,A
